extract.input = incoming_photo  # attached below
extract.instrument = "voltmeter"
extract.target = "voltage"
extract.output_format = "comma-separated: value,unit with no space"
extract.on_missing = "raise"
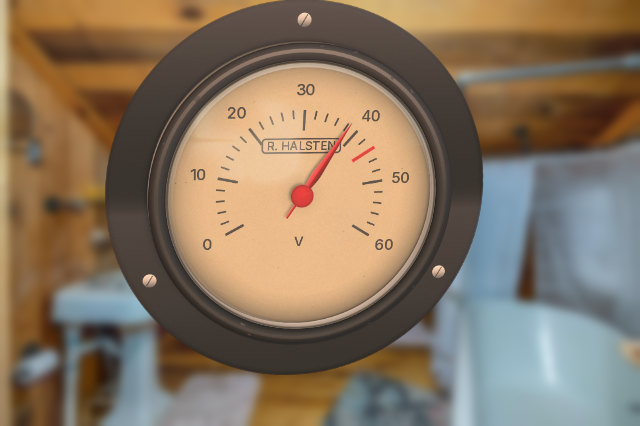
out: 38,V
